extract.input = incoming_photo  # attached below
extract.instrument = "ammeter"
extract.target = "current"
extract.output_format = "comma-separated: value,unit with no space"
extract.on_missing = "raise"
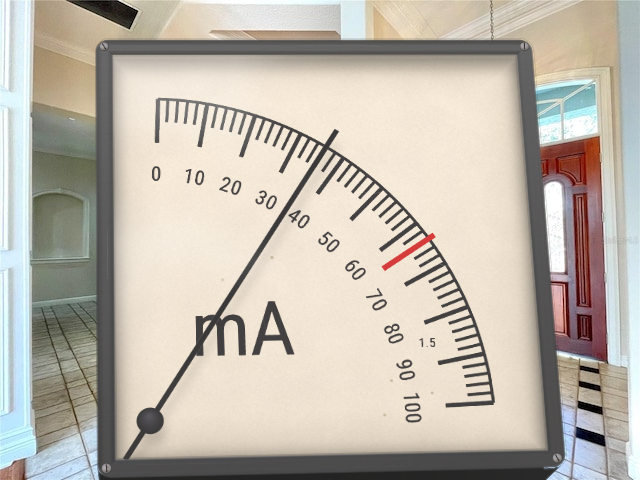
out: 36,mA
